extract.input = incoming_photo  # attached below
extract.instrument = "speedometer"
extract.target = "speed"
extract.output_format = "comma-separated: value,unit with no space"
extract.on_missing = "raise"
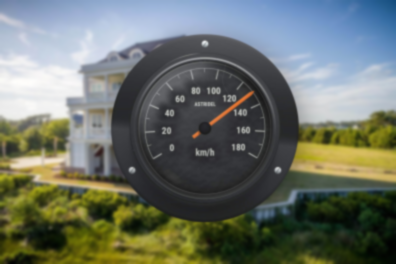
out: 130,km/h
